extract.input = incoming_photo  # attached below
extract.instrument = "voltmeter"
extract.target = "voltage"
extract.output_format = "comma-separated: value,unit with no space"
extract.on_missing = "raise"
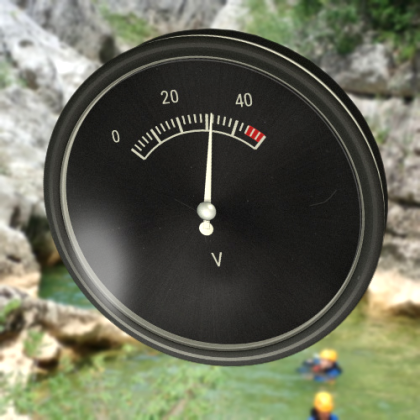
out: 32,V
